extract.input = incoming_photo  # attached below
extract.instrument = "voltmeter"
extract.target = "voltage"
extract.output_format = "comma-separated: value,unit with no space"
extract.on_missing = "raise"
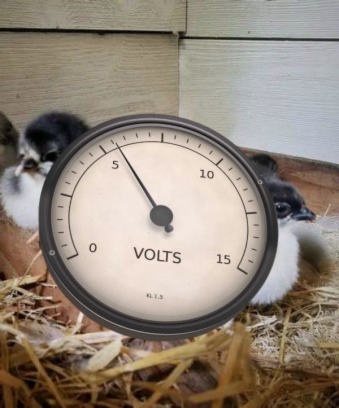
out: 5.5,V
